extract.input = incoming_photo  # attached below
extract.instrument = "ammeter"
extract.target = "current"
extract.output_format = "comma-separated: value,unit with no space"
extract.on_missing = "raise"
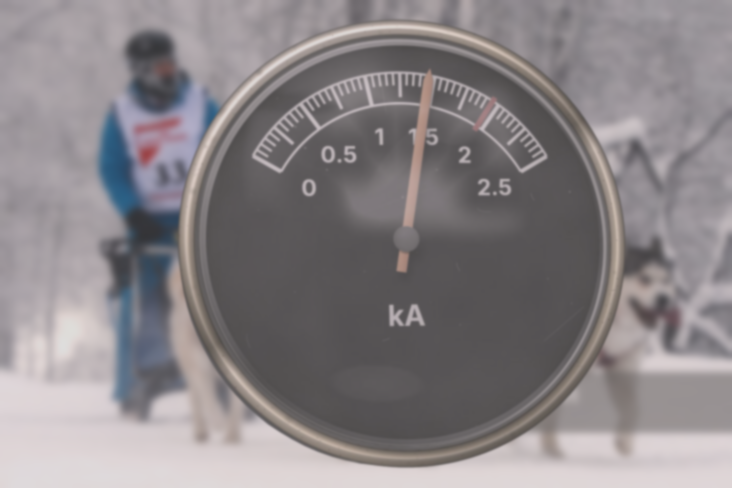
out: 1.45,kA
